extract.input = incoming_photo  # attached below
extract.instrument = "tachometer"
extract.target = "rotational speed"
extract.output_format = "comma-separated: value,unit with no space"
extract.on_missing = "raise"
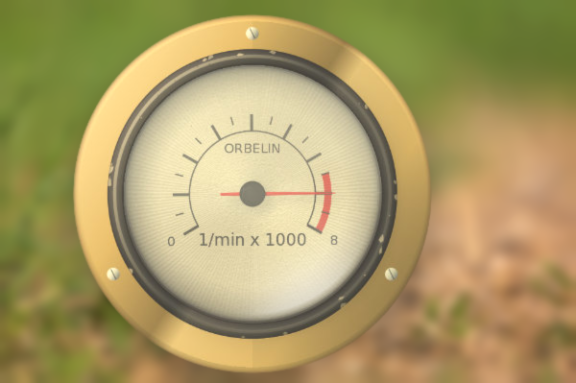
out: 7000,rpm
